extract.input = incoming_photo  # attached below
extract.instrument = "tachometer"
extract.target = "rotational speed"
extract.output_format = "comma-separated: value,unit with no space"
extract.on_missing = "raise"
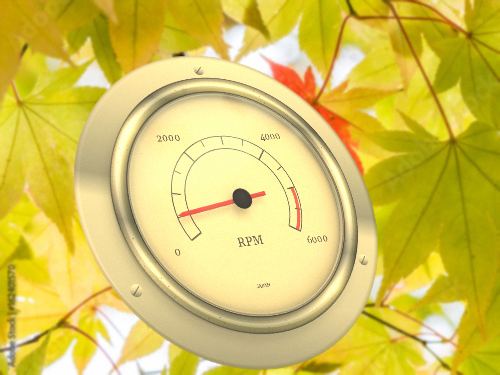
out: 500,rpm
